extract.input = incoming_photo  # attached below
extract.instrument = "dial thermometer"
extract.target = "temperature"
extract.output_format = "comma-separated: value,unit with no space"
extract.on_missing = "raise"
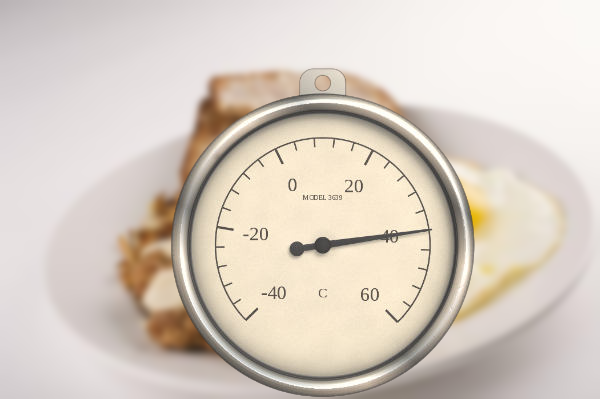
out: 40,°C
